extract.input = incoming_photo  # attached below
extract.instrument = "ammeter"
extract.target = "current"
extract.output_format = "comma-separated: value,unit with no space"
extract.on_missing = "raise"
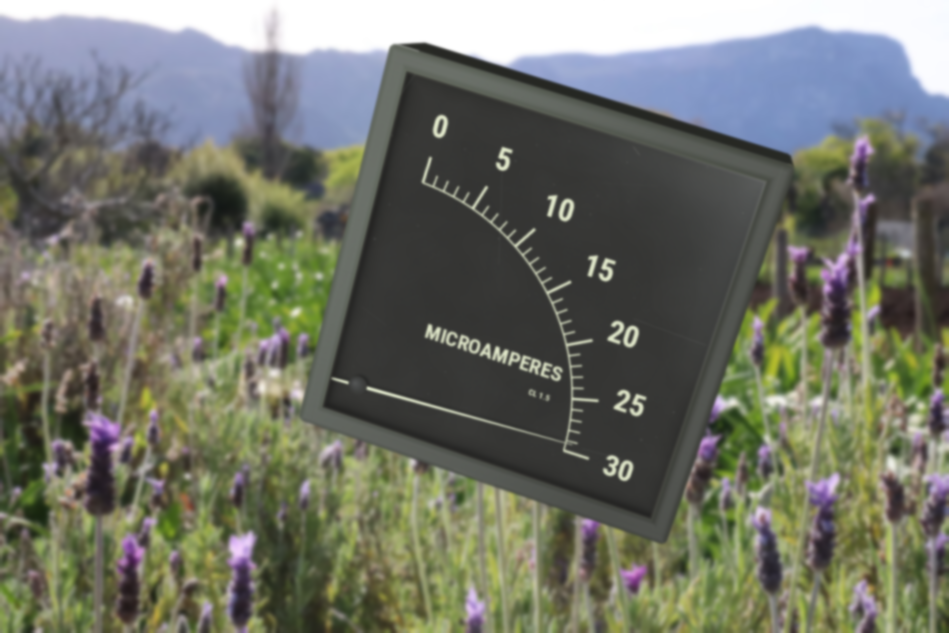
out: 29,µA
